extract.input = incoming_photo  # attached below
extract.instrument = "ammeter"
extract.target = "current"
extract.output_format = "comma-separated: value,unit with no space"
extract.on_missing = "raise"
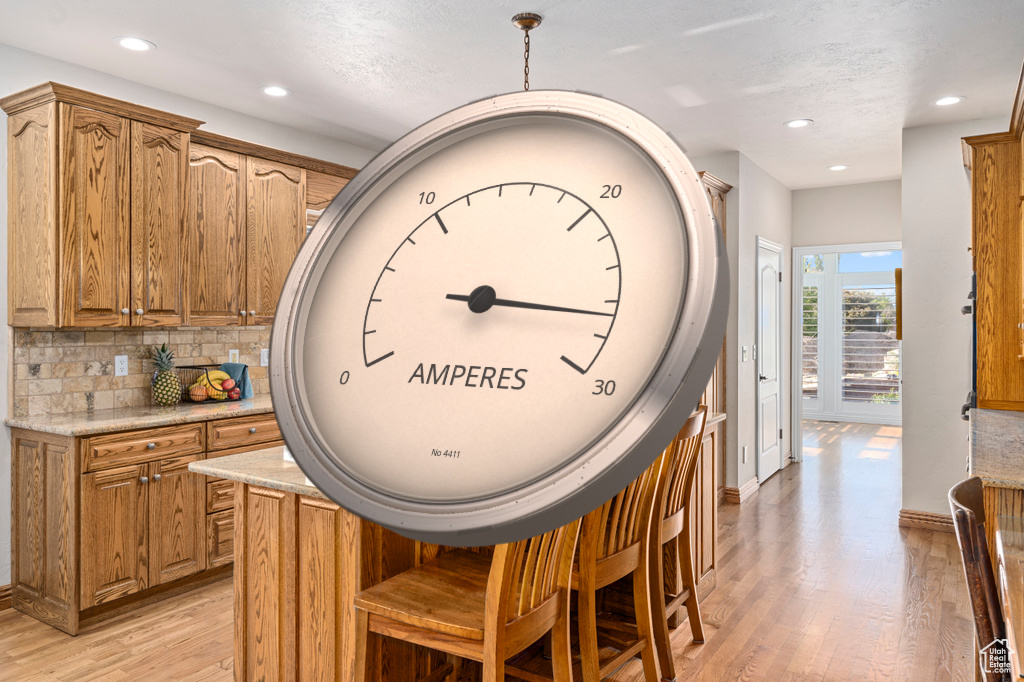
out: 27,A
